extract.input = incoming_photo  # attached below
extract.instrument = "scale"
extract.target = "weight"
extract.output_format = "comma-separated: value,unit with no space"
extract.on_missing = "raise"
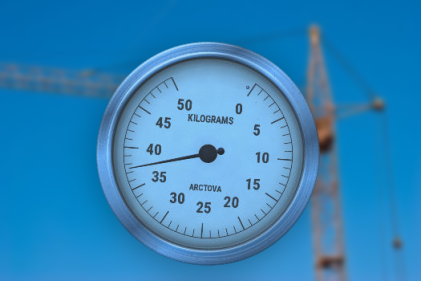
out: 37.5,kg
